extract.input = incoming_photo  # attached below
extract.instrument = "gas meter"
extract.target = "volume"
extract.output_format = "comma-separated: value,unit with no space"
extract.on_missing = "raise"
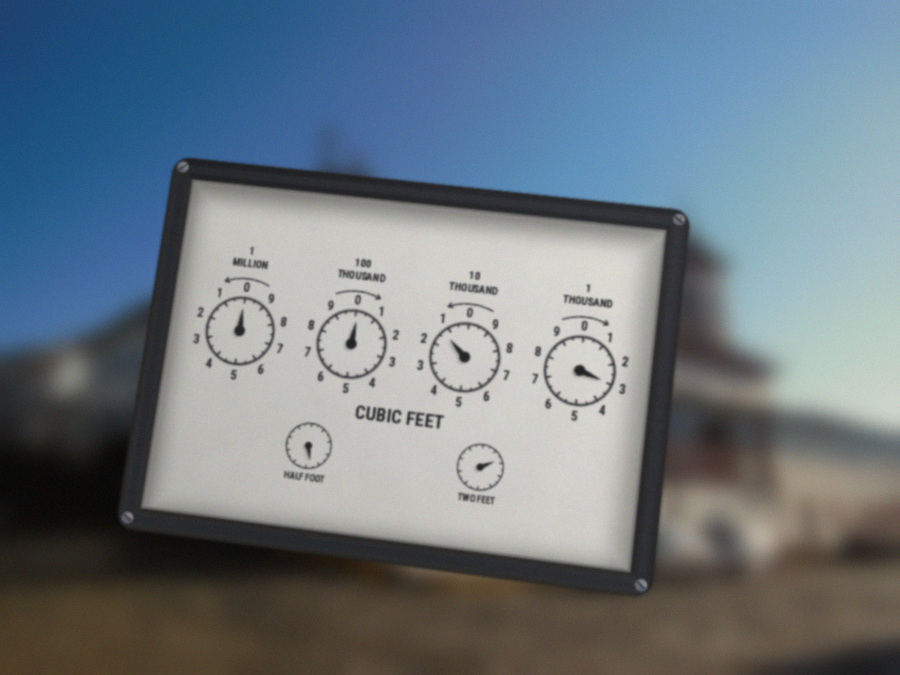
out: 1300,ft³
